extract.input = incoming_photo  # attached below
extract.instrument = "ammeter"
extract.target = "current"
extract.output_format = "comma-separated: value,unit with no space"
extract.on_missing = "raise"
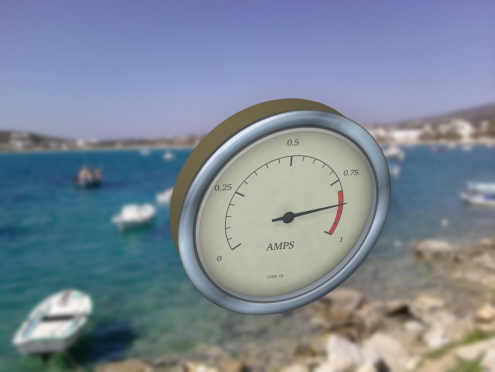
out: 0.85,A
